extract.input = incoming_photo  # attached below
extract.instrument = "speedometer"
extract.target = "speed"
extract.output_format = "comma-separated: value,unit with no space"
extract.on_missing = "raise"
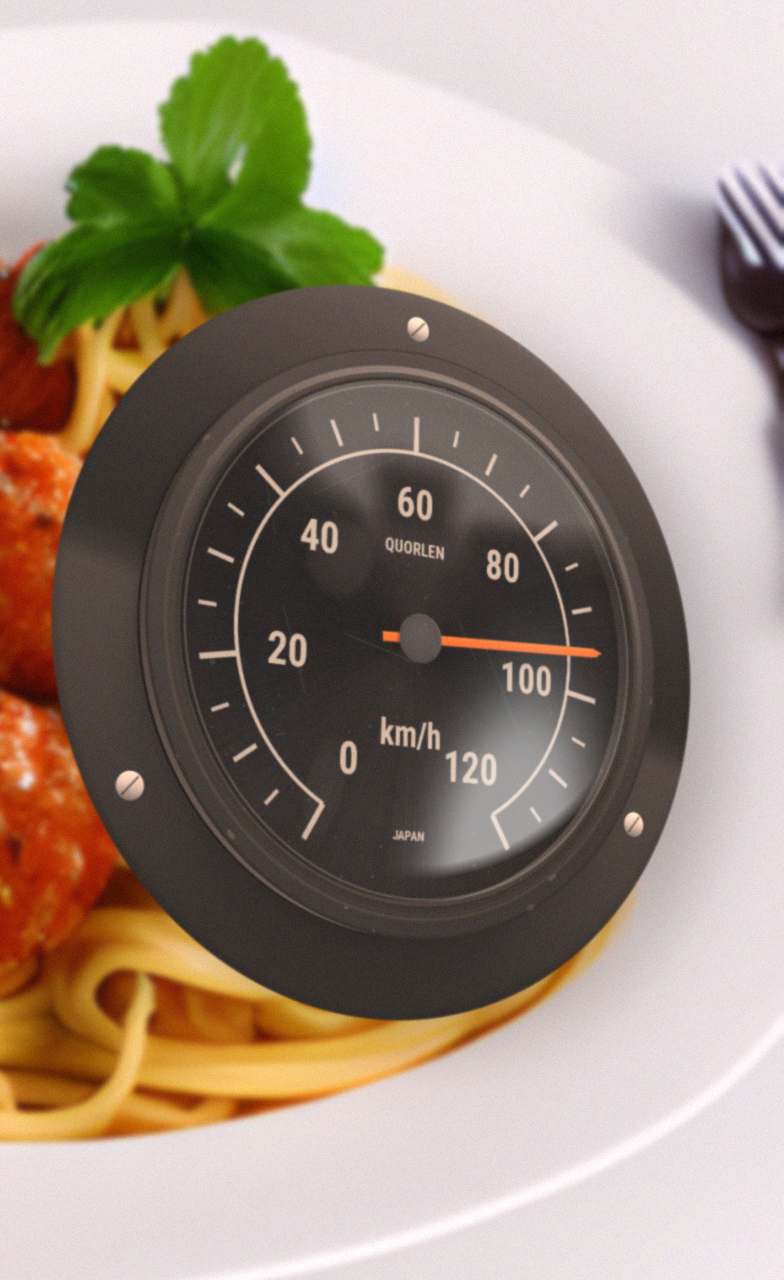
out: 95,km/h
